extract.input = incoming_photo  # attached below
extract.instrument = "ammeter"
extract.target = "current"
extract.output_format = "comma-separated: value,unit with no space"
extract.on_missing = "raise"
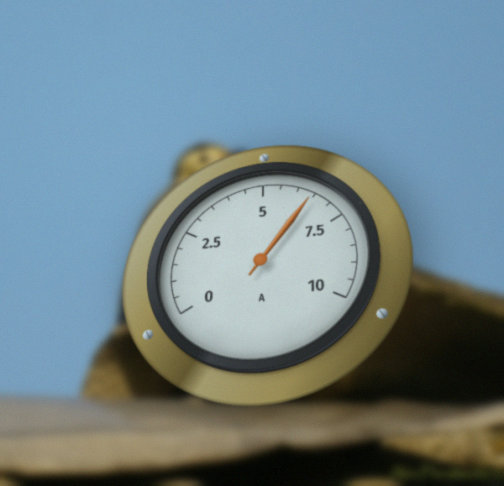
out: 6.5,A
